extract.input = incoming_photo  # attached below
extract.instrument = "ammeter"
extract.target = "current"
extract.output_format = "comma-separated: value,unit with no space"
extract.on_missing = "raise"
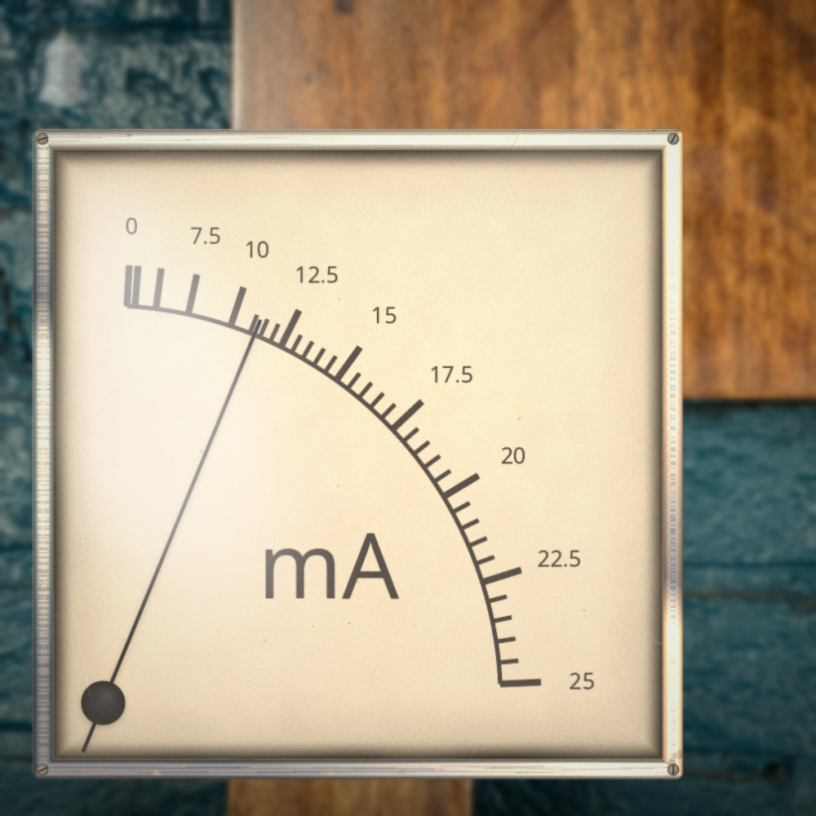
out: 11.25,mA
